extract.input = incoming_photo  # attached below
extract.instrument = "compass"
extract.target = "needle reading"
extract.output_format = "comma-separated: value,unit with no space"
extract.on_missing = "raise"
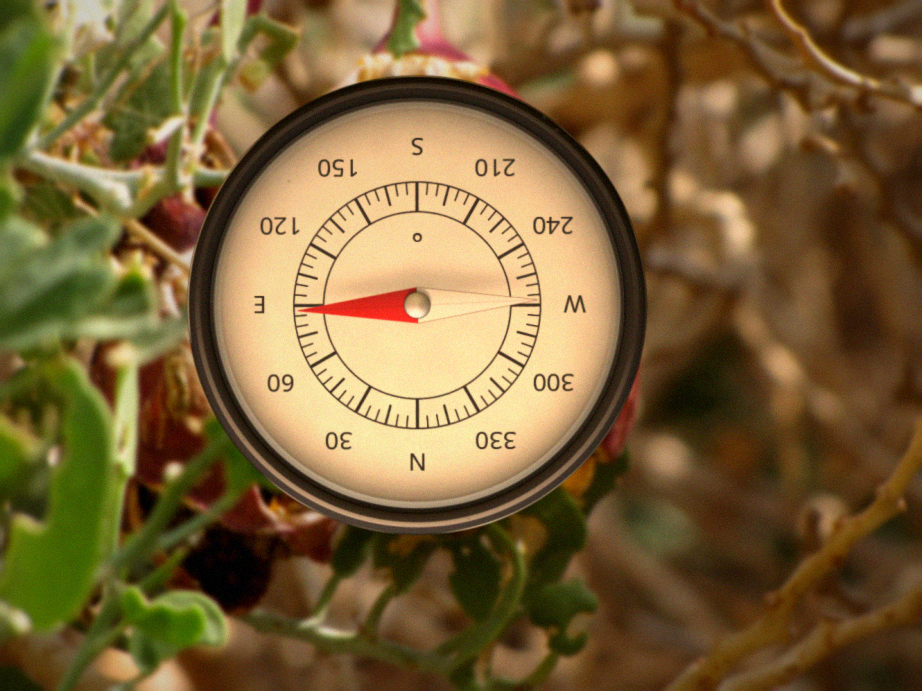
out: 87.5,°
